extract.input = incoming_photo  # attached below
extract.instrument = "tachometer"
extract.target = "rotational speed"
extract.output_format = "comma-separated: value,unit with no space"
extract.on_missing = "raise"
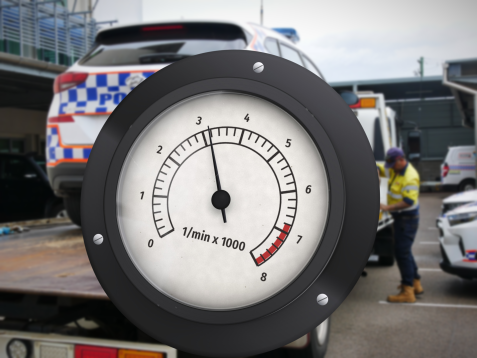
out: 3200,rpm
